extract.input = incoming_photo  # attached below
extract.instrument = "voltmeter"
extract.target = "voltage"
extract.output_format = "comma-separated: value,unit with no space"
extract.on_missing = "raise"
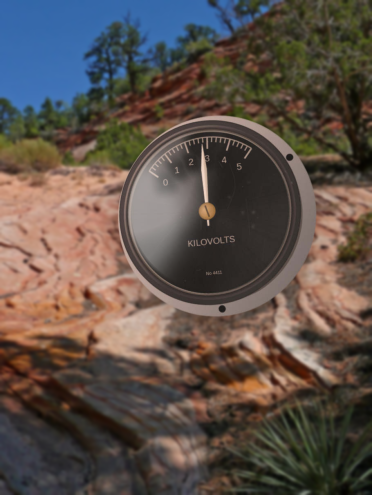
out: 2.8,kV
